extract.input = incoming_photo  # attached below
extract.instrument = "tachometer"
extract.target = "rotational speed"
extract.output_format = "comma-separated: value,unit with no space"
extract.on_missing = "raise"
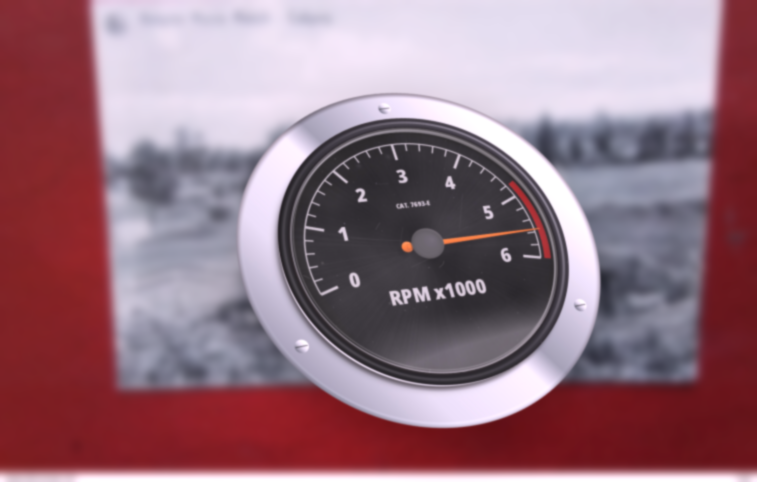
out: 5600,rpm
